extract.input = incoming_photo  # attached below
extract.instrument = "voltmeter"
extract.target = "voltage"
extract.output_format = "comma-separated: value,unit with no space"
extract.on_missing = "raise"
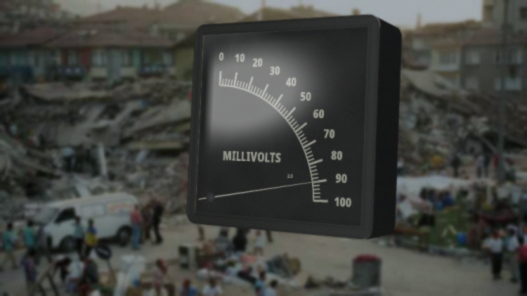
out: 90,mV
